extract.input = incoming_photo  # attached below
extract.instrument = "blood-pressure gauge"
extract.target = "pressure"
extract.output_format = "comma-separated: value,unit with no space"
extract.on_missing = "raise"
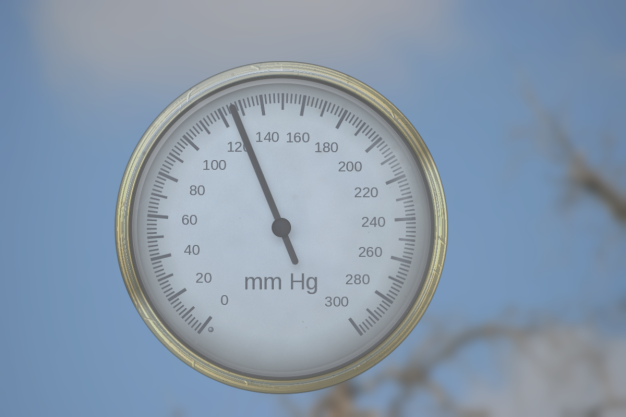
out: 126,mmHg
